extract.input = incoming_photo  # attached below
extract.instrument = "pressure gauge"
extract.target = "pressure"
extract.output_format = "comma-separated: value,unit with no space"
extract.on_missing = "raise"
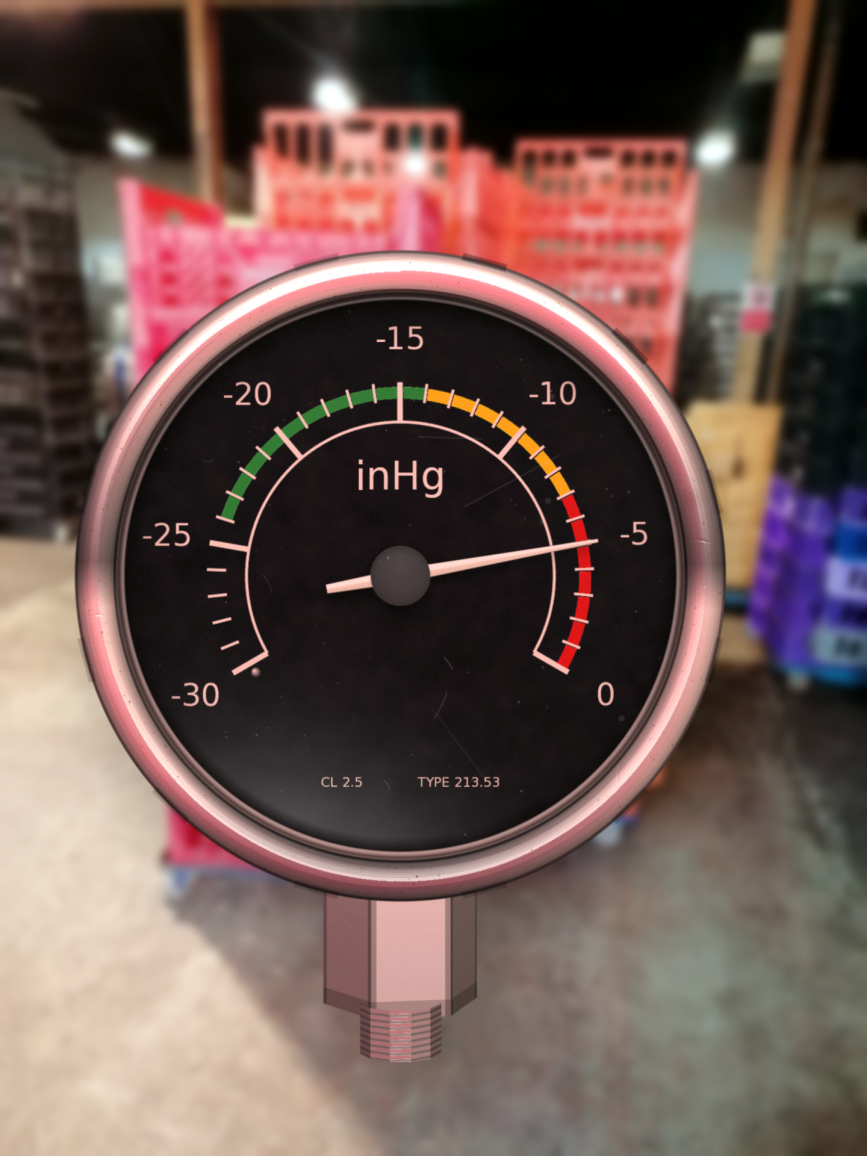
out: -5,inHg
